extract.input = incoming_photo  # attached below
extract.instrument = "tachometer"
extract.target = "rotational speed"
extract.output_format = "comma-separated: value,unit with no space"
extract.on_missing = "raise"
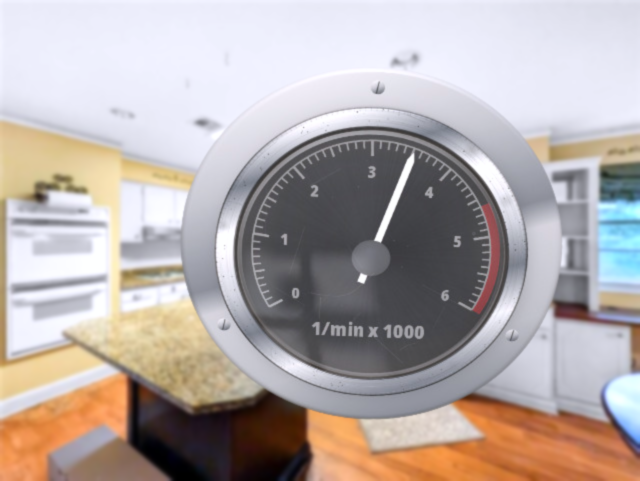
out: 3500,rpm
